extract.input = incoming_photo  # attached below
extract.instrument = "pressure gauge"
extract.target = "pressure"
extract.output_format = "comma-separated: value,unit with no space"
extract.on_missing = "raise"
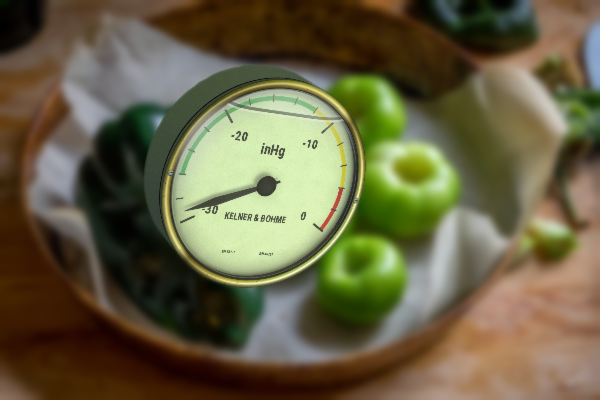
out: -29,inHg
